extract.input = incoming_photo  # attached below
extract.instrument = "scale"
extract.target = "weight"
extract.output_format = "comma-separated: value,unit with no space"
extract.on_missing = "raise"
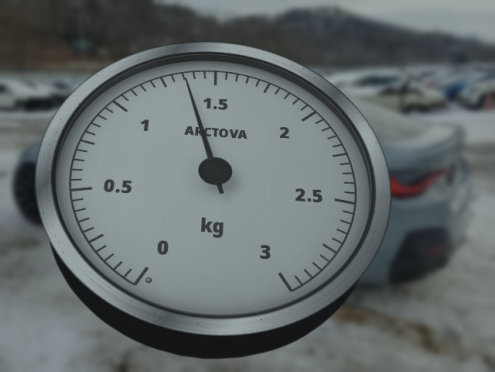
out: 1.35,kg
